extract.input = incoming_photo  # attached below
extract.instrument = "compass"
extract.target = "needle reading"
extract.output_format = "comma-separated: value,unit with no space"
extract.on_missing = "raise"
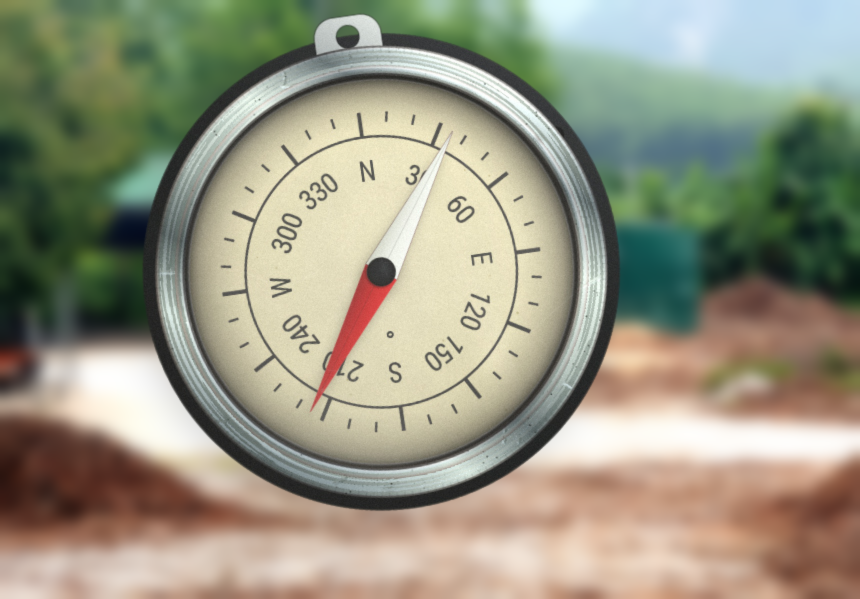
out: 215,°
